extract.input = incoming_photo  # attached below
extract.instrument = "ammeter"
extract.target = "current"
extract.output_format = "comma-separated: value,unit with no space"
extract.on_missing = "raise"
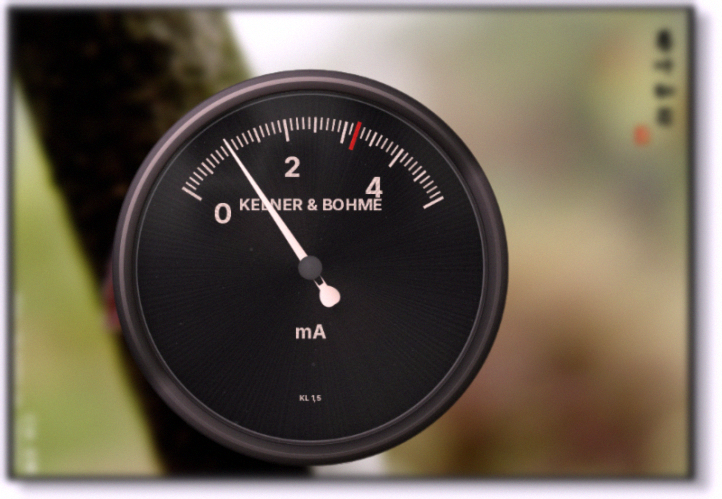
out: 1,mA
